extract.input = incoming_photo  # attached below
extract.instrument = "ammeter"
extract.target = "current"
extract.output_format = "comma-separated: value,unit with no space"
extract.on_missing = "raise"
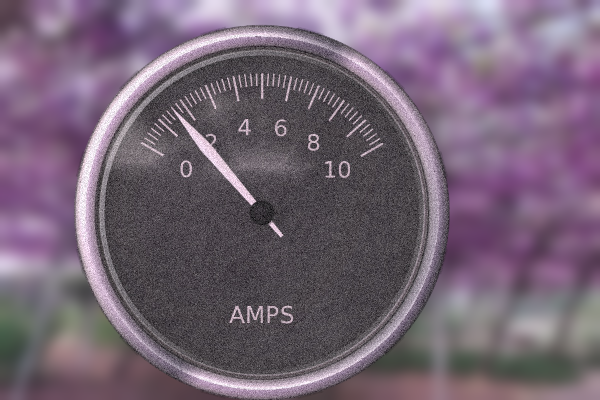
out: 1.6,A
